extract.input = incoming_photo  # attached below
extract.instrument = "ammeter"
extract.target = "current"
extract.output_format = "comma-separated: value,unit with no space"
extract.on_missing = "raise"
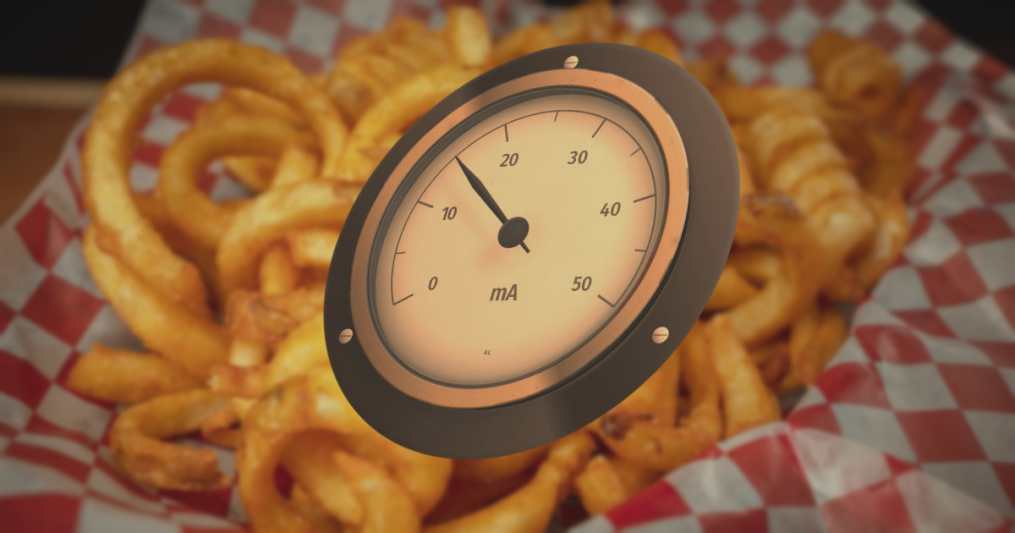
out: 15,mA
